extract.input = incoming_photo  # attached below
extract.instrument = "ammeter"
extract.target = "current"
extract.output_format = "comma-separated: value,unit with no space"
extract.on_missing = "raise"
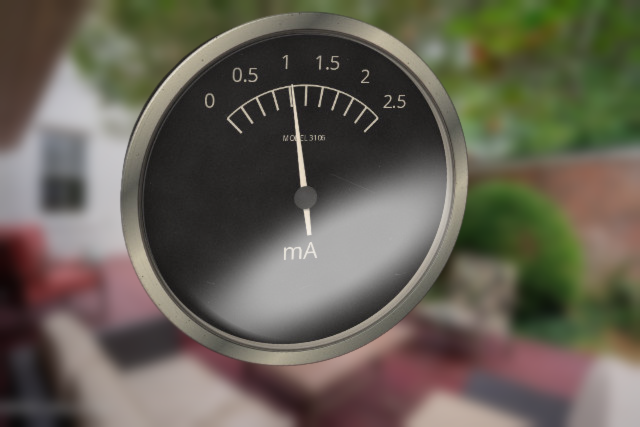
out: 1,mA
